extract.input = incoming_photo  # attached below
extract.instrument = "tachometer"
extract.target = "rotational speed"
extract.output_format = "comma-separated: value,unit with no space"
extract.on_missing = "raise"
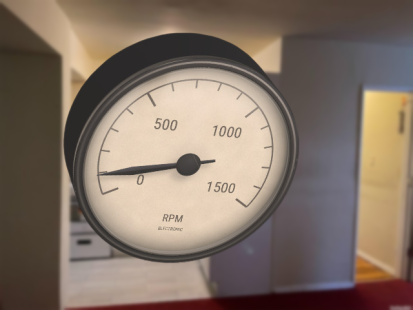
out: 100,rpm
